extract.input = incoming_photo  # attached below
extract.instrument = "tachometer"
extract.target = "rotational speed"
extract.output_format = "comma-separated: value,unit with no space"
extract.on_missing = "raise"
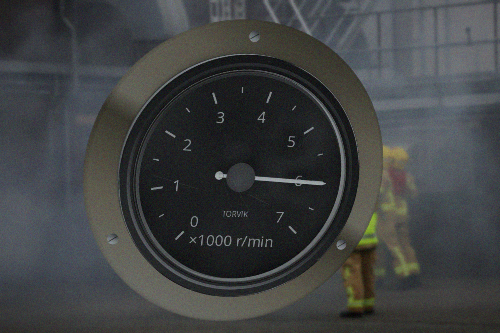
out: 6000,rpm
